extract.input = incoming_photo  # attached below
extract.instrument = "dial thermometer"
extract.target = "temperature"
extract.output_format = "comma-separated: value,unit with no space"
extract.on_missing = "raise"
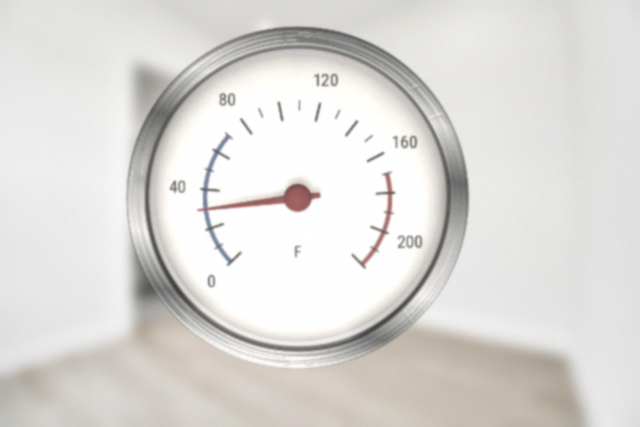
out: 30,°F
